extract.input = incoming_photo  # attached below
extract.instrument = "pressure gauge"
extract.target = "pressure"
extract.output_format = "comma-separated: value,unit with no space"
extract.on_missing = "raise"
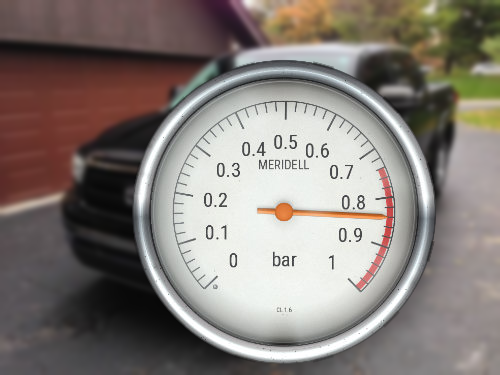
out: 0.84,bar
